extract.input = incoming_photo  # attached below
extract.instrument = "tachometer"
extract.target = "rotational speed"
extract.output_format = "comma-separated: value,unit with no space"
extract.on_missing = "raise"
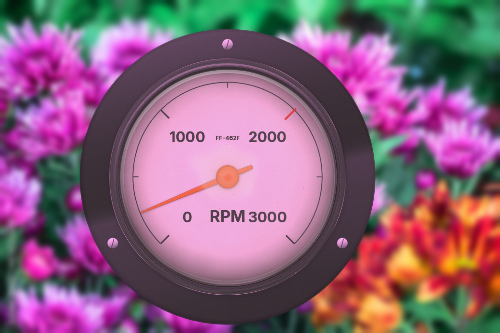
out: 250,rpm
